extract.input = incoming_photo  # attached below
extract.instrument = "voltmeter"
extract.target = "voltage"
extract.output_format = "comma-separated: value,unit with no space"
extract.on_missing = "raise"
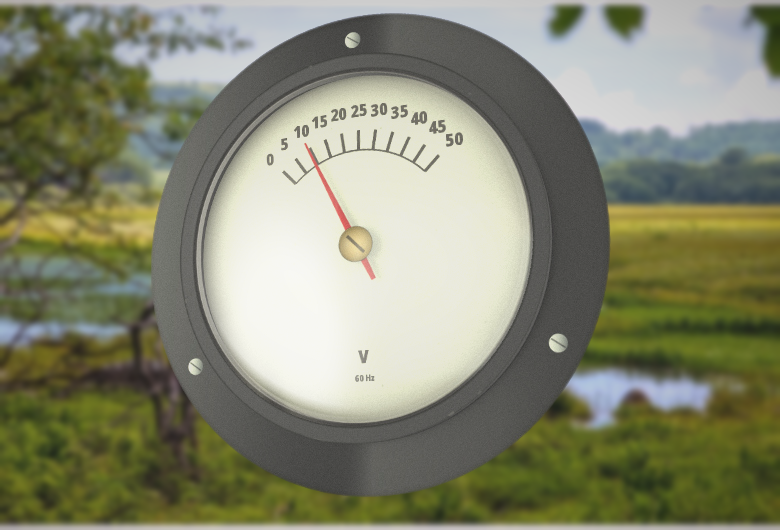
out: 10,V
